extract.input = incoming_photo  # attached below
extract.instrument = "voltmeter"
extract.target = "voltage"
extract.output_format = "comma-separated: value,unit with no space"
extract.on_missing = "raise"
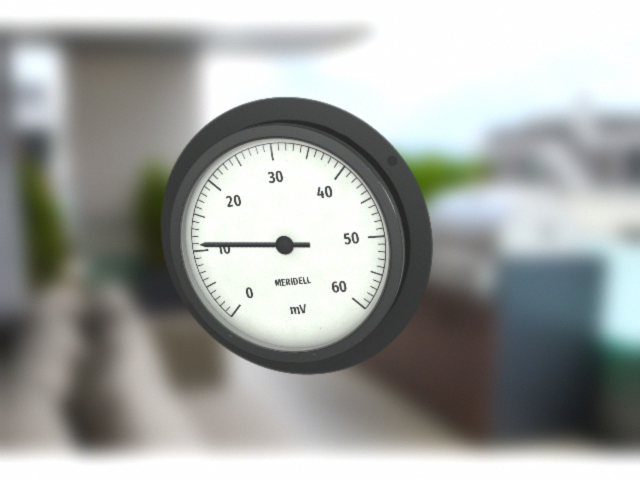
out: 11,mV
